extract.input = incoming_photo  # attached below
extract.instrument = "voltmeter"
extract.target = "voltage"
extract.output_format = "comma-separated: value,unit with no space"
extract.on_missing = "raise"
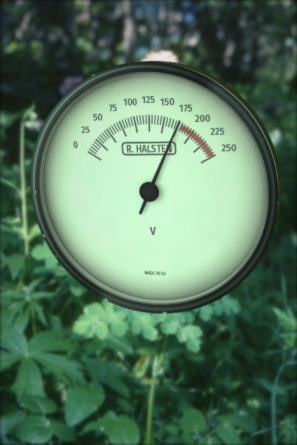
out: 175,V
